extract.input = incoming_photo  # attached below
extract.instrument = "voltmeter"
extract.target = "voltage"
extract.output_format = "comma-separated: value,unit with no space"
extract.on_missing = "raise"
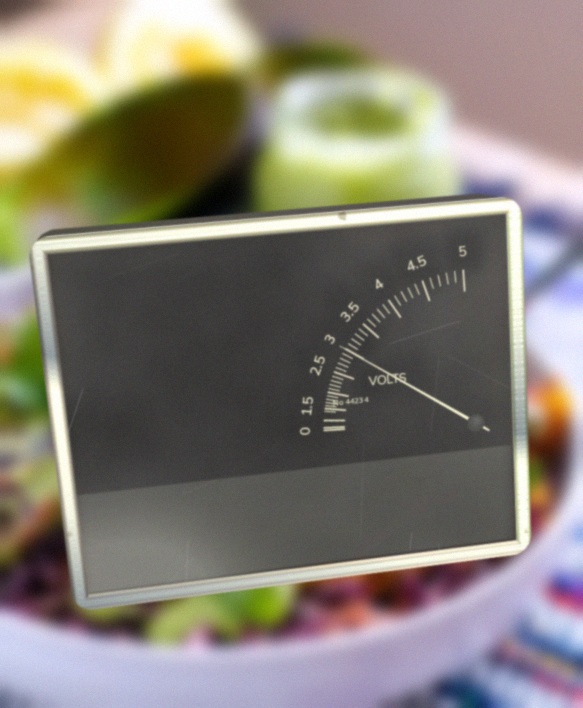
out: 3,V
